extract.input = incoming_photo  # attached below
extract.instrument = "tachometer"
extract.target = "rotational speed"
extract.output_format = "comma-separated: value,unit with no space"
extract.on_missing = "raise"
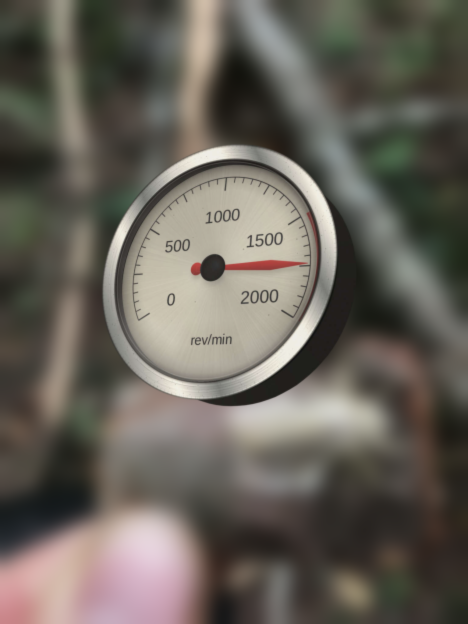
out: 1750,rpm
